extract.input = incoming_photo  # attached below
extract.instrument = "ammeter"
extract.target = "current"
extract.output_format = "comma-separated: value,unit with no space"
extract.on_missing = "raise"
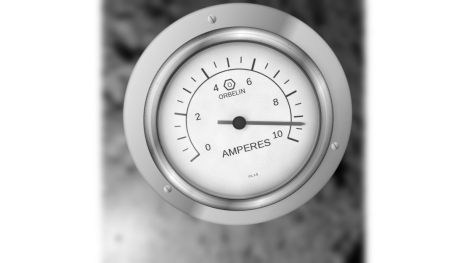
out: 9.25,A
